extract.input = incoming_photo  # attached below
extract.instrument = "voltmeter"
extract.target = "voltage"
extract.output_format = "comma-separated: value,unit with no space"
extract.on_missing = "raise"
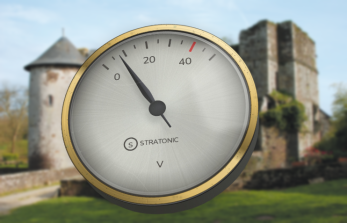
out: 7.5,V
